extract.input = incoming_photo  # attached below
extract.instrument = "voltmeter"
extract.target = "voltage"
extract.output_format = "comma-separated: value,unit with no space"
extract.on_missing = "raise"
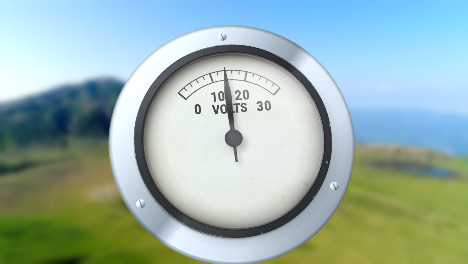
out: 14,V
